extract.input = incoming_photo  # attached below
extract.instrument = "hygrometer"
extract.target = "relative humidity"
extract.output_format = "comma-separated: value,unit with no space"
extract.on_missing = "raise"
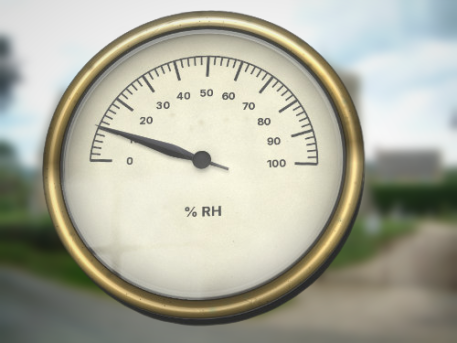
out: 10,%
